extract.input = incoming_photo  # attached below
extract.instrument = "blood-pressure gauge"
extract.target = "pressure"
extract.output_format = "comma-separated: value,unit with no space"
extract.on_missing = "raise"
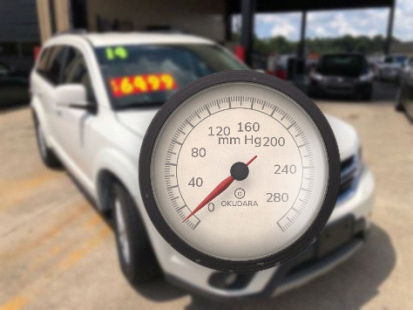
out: 10,mmHg
